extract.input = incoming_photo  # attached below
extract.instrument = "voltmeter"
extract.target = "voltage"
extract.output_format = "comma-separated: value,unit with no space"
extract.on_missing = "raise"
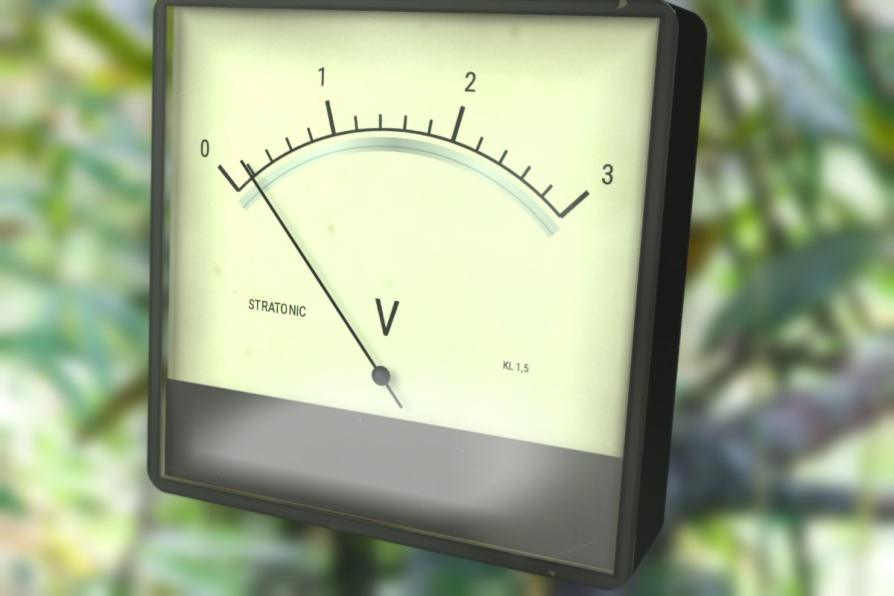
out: 0.2,V
